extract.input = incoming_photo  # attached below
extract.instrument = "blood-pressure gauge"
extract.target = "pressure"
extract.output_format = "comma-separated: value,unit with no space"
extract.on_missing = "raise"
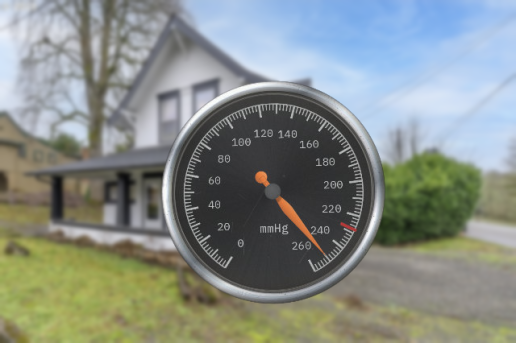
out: 250,mmHg
